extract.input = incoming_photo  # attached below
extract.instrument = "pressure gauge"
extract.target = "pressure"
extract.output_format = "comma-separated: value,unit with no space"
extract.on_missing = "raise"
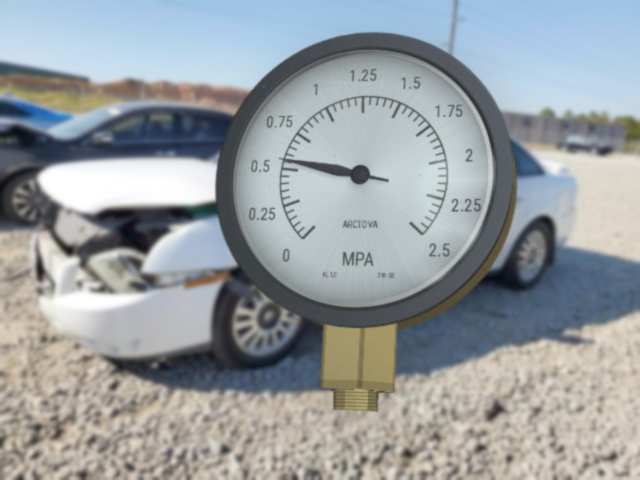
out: 0.55,MPa
